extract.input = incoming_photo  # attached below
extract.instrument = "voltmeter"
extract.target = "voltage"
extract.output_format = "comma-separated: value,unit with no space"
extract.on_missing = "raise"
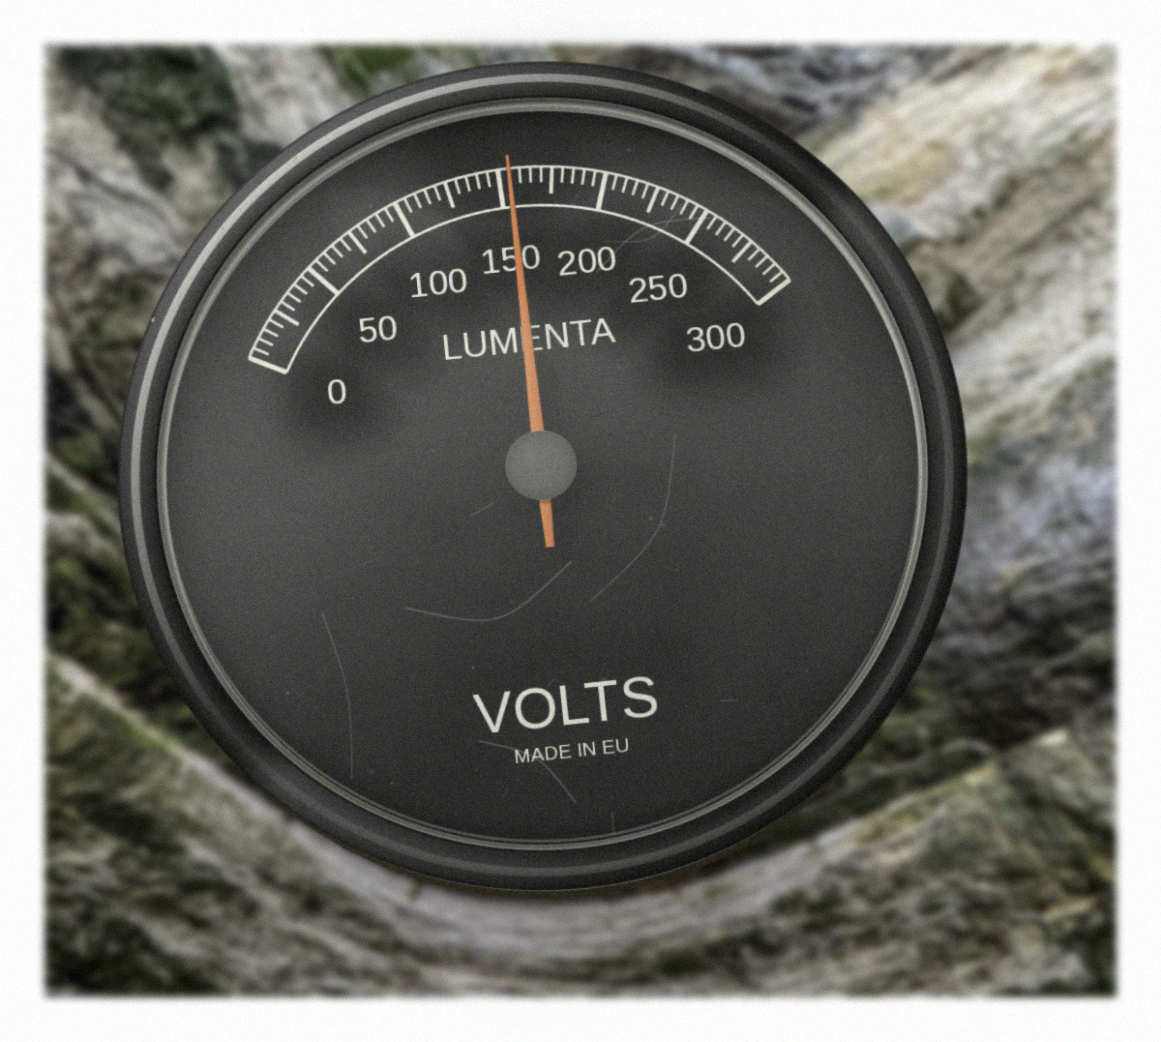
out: 155,V
